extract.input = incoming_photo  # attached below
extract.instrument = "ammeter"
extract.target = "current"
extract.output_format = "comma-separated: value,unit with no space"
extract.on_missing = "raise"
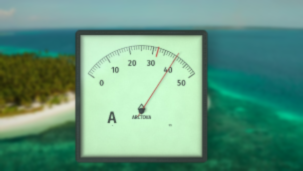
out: 40,A
